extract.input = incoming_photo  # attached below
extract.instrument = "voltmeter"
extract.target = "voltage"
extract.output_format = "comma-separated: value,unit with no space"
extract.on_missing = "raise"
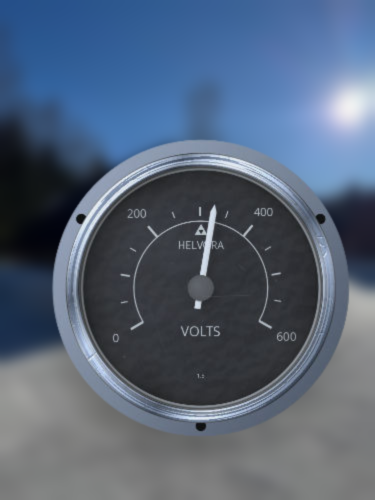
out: 325,V
